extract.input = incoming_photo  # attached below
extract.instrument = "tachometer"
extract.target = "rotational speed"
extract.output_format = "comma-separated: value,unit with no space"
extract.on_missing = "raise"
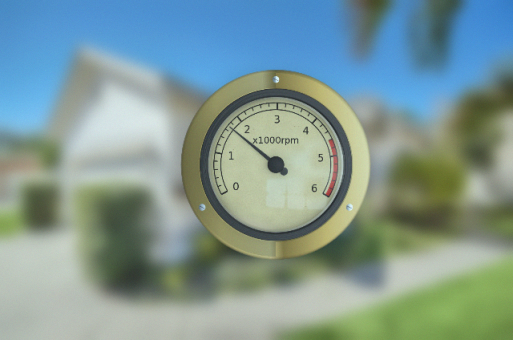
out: 1700,rpm
